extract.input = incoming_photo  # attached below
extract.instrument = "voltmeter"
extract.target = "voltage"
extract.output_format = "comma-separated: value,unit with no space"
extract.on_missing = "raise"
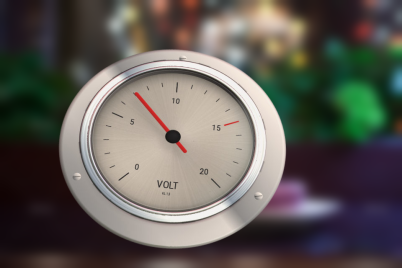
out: 7,V
